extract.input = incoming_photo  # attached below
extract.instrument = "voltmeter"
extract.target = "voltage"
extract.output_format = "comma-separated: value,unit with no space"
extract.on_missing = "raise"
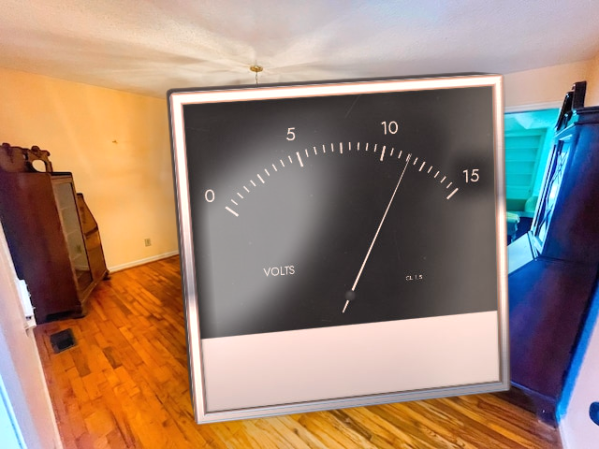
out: 11.5,V
